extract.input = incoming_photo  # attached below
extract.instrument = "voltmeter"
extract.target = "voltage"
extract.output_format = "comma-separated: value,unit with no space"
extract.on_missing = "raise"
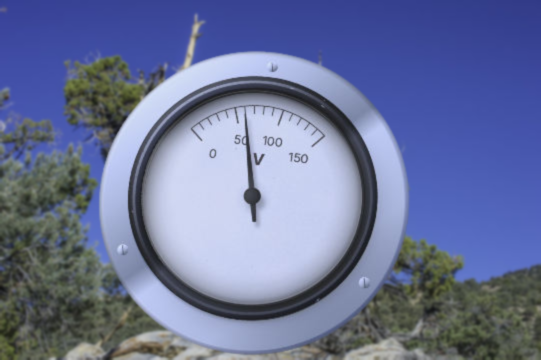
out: 60,V
